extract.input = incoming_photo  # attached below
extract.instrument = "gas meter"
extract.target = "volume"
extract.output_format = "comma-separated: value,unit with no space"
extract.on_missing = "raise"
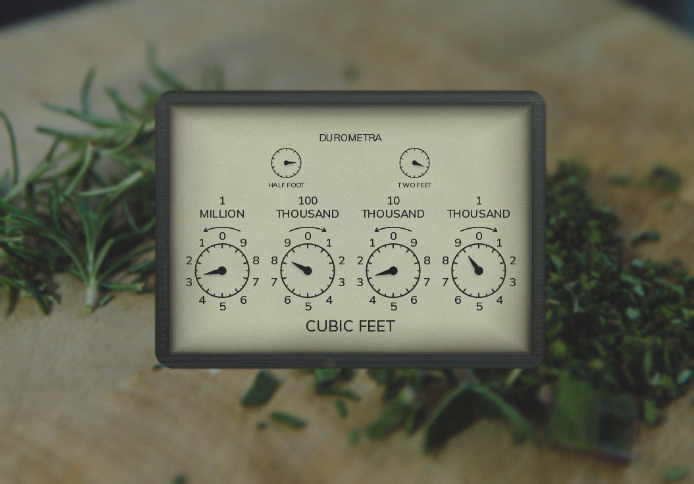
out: 282900,ft³
